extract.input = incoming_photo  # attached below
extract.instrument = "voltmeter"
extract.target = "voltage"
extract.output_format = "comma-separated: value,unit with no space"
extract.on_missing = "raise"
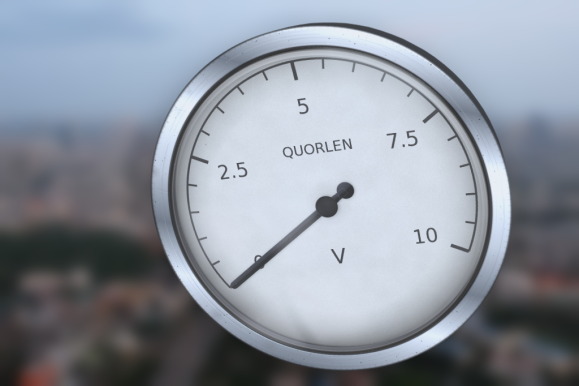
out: 0,V
